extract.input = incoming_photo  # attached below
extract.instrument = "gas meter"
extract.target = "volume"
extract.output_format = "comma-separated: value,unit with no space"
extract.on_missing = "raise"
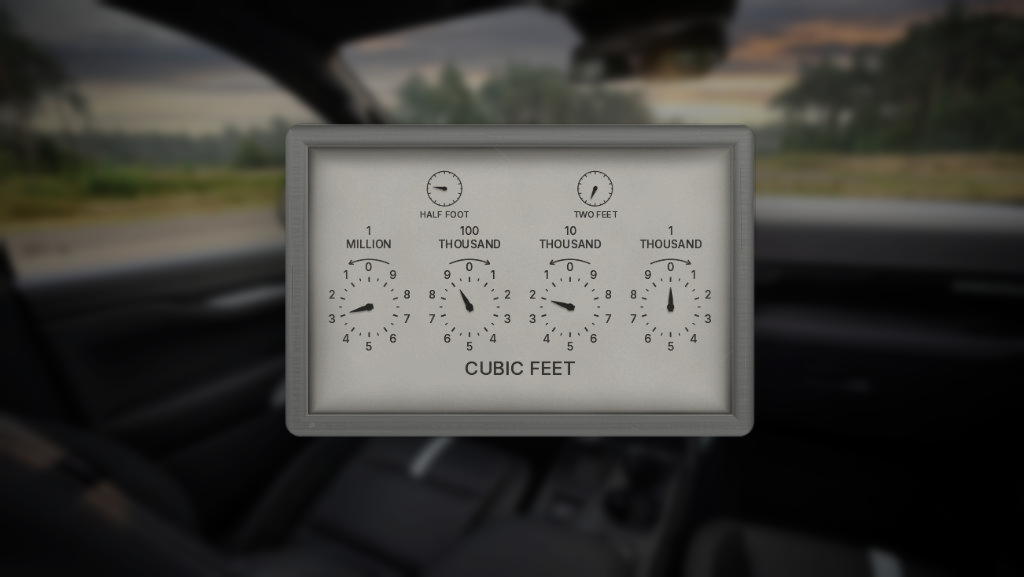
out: 292000,ft³
